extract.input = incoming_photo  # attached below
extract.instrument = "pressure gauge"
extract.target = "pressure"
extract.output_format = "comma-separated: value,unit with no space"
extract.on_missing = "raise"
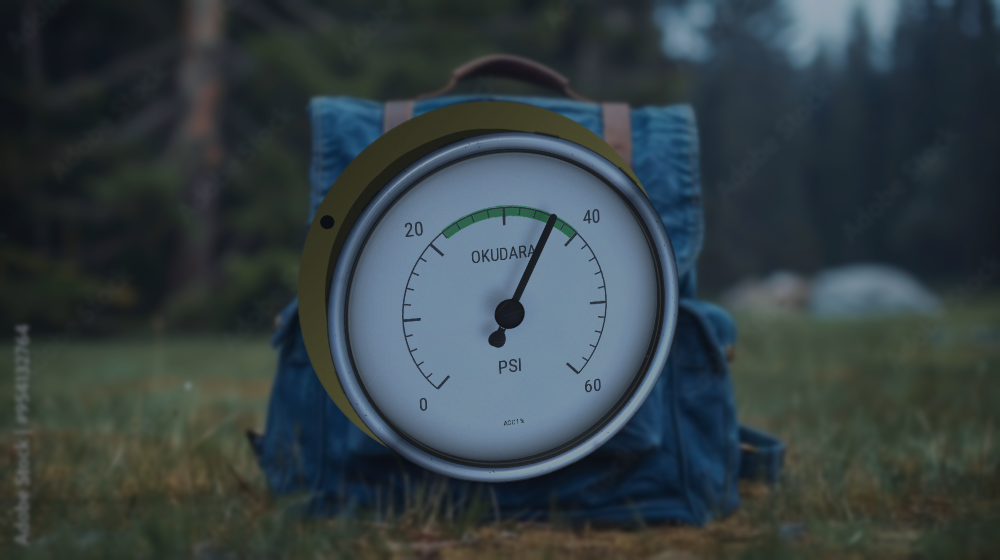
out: 36,psi
